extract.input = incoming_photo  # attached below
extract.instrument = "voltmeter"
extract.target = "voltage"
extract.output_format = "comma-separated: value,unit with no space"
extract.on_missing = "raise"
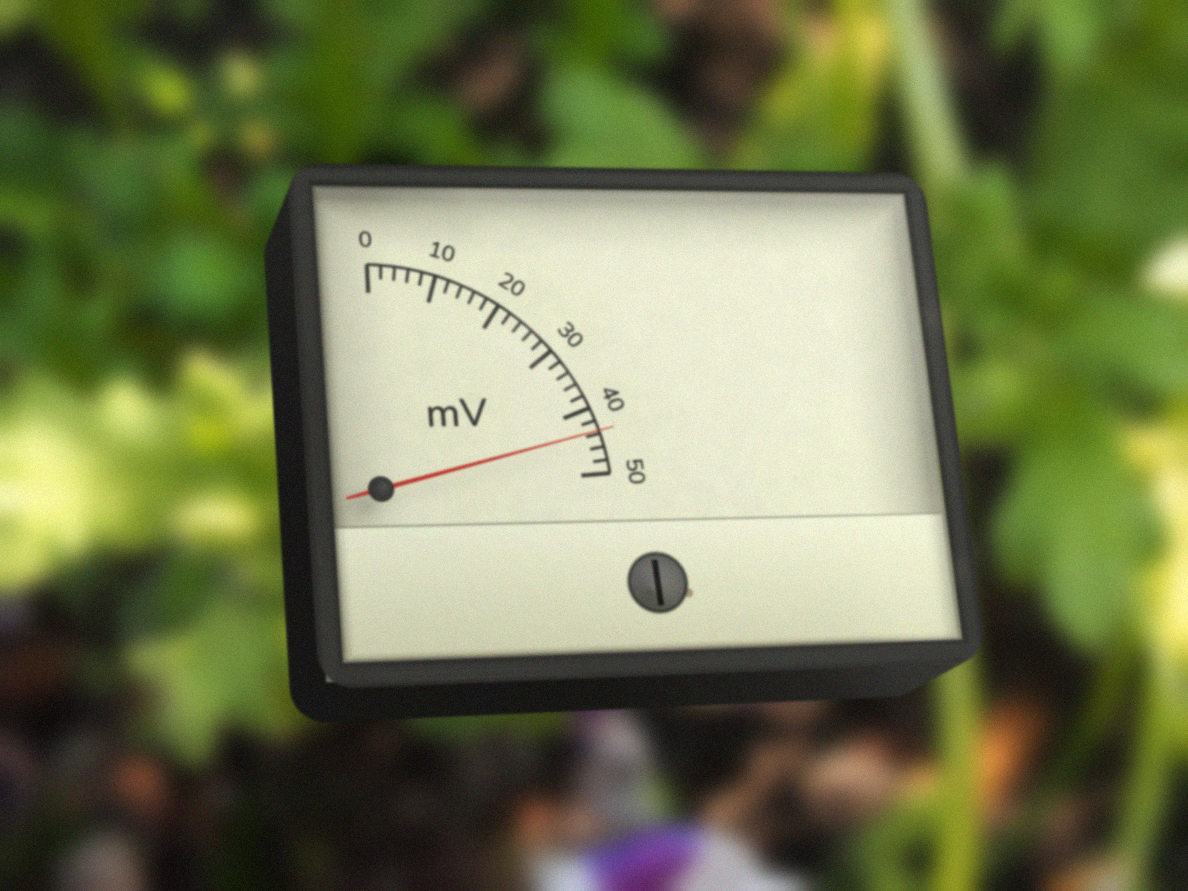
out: 44,mV
